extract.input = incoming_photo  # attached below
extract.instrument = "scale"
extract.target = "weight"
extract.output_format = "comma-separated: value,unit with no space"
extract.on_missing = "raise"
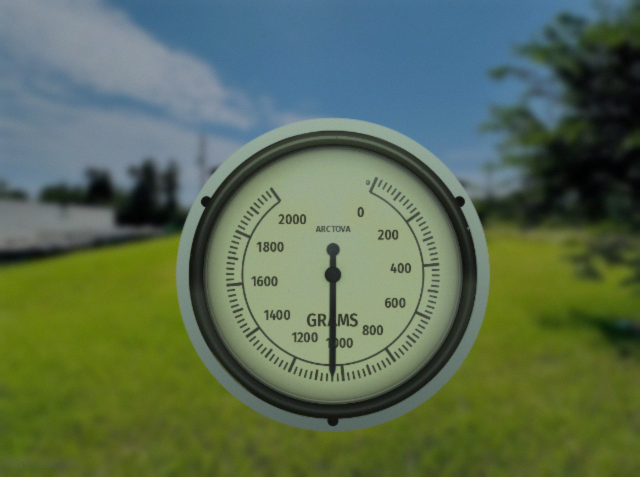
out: 1040,g
